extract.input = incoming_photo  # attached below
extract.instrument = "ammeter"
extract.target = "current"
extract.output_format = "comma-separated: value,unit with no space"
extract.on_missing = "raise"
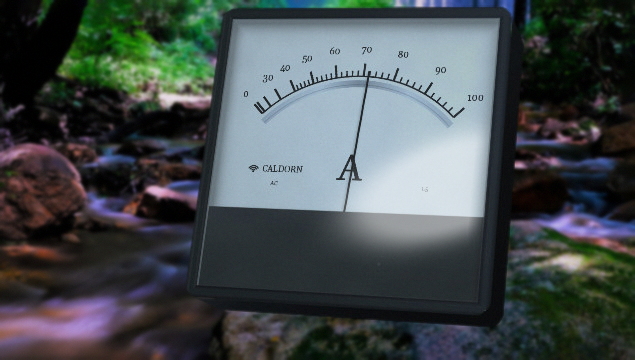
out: 72,A
